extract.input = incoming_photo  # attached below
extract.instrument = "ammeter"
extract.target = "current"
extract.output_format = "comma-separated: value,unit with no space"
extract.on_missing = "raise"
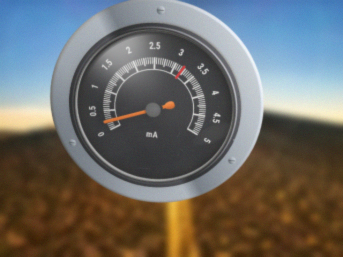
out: 0.25,mA
